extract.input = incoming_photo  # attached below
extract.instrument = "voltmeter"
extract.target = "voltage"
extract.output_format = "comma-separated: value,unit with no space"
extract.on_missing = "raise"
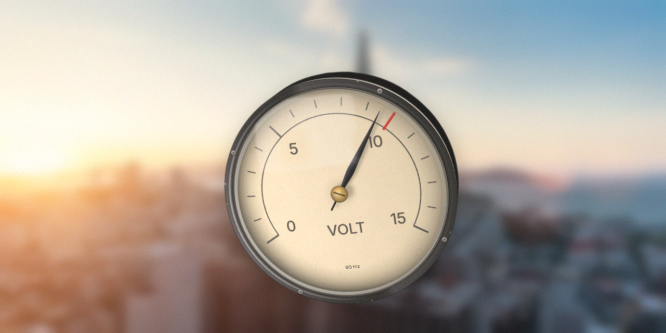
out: 9.5,V
